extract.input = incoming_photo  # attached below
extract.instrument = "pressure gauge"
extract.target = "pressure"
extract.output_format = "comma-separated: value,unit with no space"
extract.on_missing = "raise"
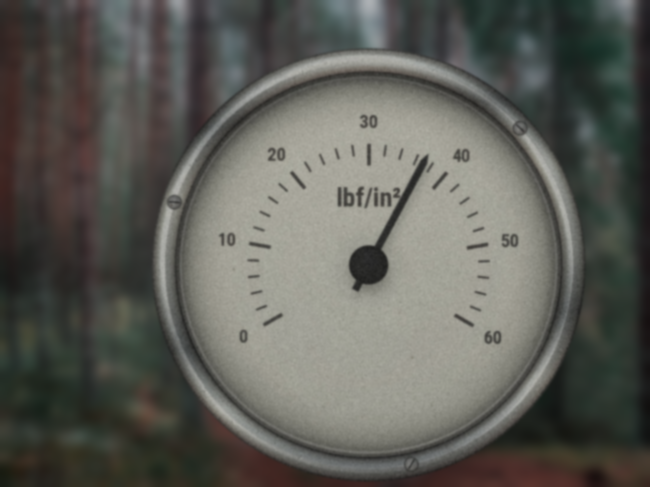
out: 37,psi
